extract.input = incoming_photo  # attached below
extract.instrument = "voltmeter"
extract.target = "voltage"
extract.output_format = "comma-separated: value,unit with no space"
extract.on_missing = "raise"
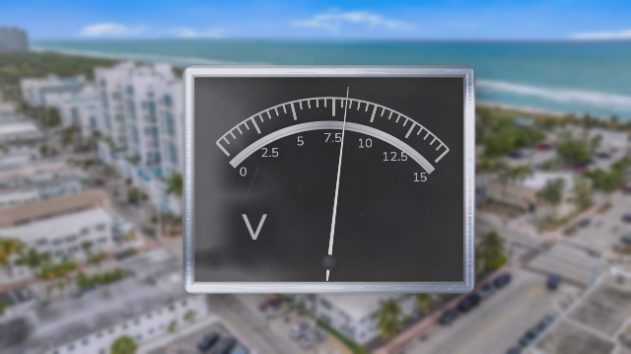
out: 8.25,V
